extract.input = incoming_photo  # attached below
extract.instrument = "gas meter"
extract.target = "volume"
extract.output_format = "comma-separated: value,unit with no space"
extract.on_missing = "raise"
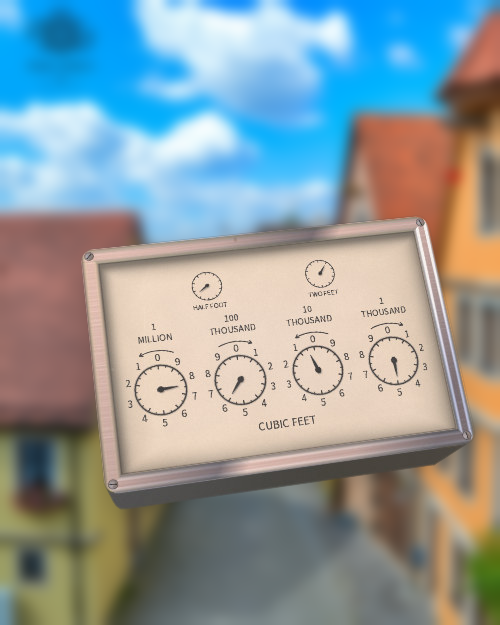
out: 760500,ft³
